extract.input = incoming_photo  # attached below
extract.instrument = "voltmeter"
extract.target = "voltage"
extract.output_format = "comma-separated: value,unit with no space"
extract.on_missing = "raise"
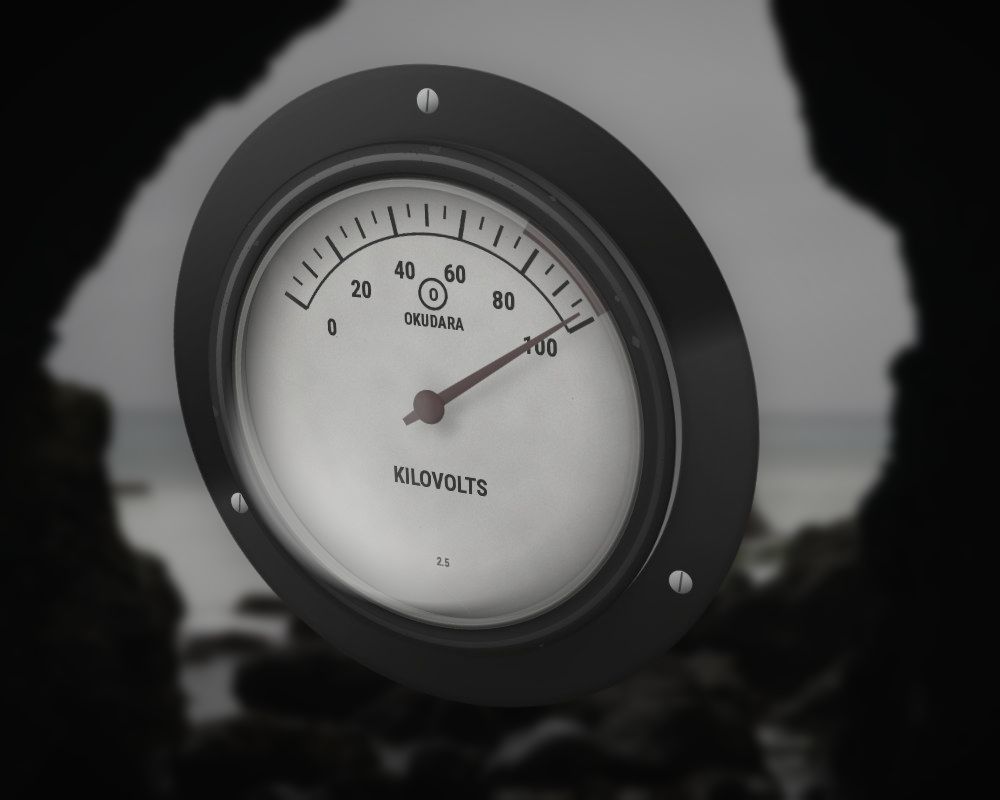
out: 97.5,kV
